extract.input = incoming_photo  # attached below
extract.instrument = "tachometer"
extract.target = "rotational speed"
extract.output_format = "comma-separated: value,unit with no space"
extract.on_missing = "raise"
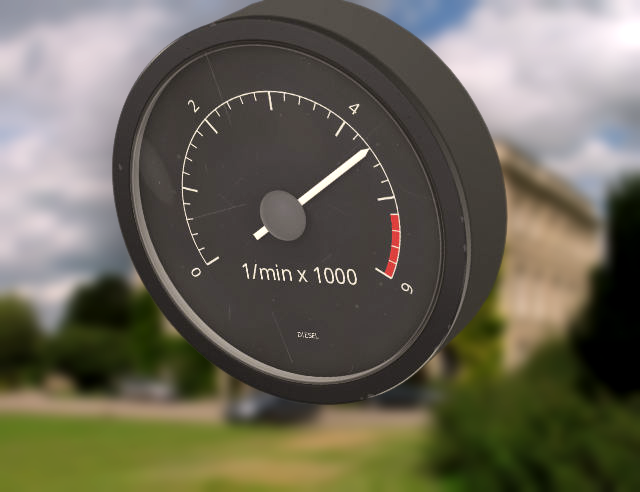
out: 4400,rpm
